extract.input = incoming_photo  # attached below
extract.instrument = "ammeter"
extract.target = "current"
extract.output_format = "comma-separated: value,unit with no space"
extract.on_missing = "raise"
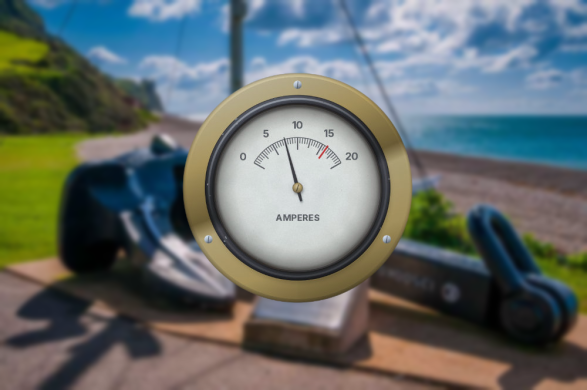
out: 7.5,A
